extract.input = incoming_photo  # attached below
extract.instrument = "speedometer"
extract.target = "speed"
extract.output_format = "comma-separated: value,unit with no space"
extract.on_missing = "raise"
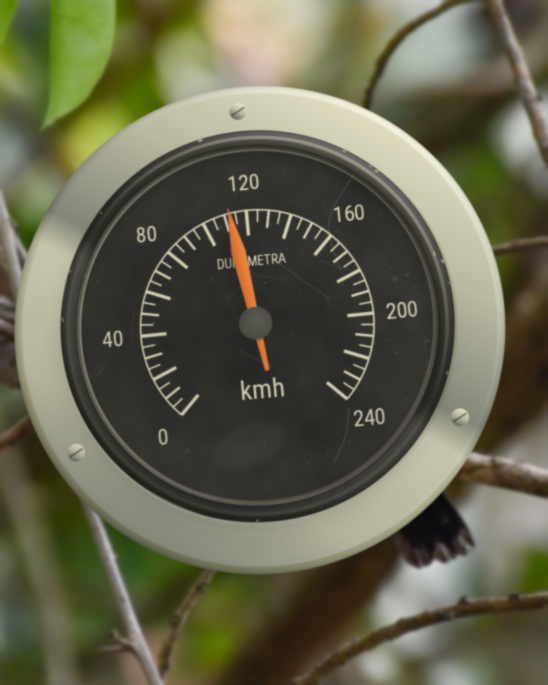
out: 112.5,km/h
